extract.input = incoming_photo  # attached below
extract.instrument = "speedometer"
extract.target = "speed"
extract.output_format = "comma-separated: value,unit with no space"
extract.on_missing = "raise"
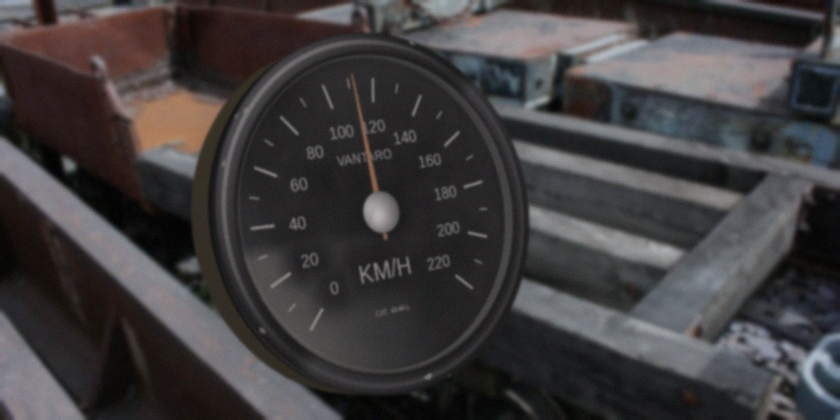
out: 110,km/h
